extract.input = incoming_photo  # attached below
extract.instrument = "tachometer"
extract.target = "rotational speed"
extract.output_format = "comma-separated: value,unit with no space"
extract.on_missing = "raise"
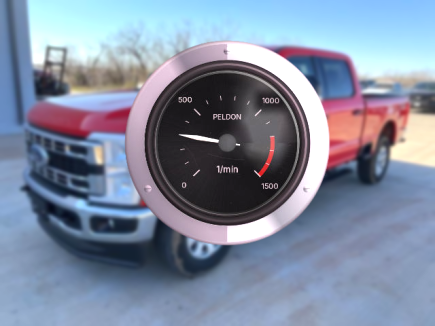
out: 300,rpm
